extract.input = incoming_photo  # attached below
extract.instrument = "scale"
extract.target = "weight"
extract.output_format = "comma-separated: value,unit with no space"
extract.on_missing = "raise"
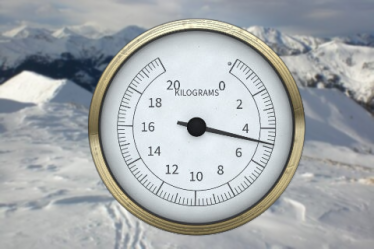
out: 4.8,kg
